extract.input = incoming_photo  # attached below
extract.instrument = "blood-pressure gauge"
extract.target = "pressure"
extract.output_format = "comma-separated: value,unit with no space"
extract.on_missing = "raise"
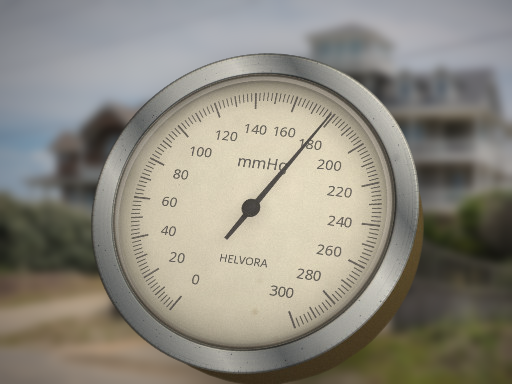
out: 180,mmHg
